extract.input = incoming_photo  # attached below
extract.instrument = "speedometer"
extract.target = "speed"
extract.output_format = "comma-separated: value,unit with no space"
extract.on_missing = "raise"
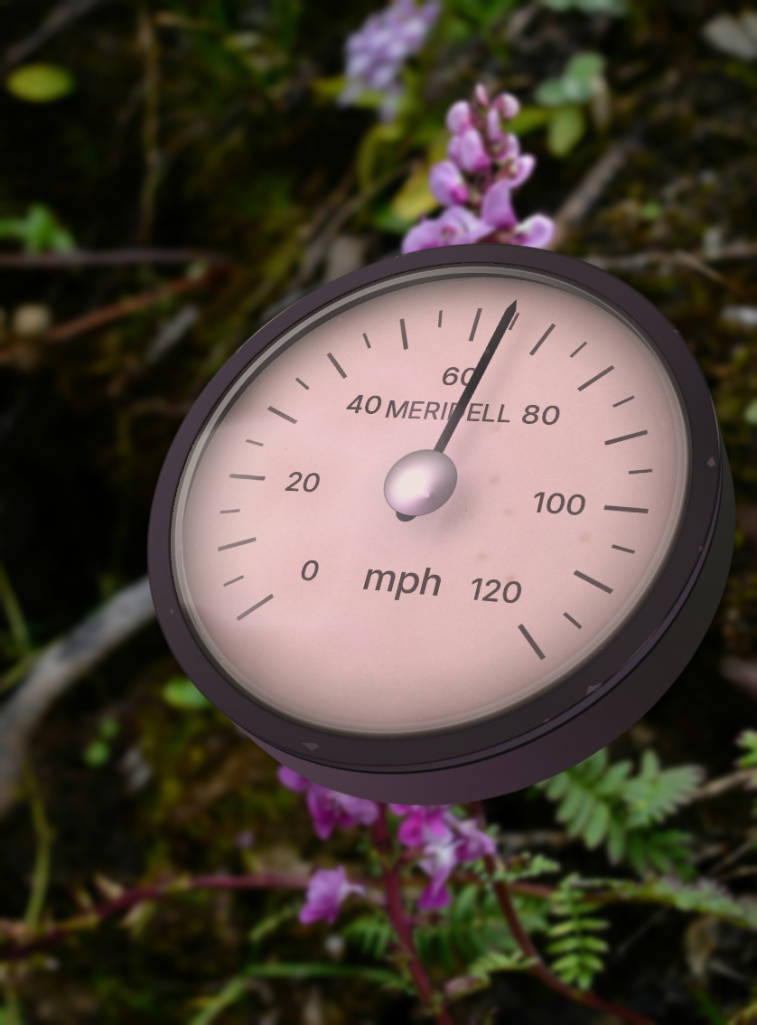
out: 65,mph
